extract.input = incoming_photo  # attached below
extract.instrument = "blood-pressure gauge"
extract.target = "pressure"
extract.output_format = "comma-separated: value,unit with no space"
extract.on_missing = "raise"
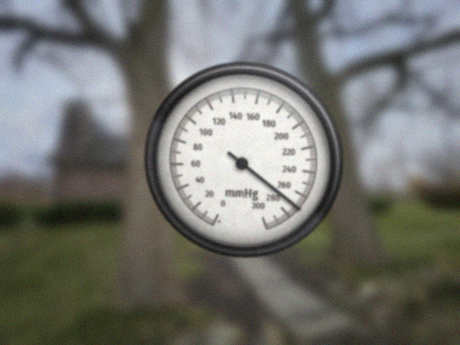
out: 270,mmHg
